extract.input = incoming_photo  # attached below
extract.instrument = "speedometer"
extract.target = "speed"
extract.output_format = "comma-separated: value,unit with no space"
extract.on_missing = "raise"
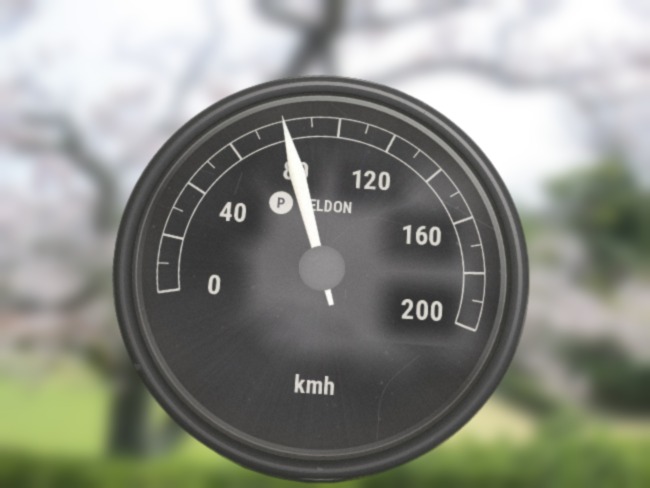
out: 80,km/h
